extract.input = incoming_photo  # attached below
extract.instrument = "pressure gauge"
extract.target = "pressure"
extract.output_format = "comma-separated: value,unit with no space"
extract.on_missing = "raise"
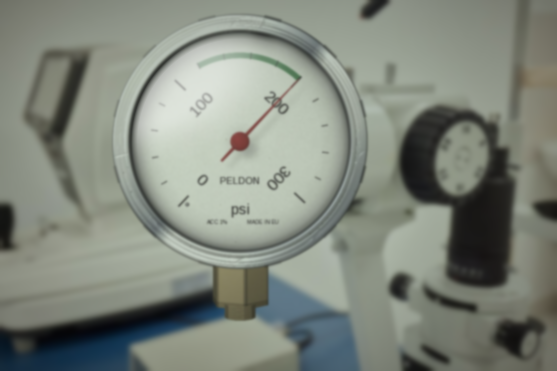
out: 200,psi
